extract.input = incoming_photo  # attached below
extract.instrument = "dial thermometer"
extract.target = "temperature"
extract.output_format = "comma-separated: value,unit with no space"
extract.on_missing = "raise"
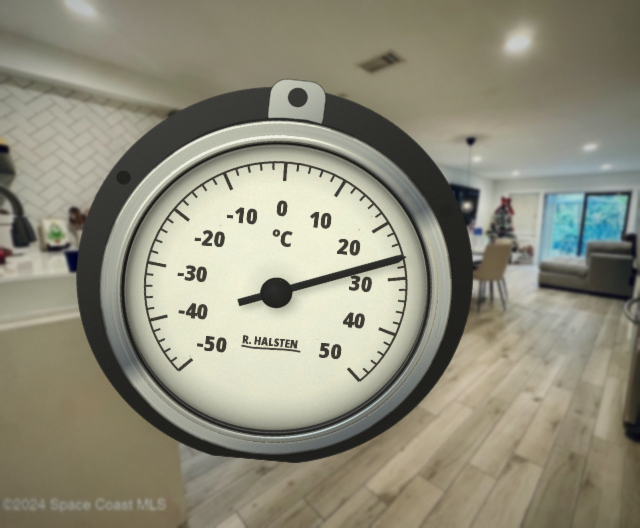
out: 26,°C
